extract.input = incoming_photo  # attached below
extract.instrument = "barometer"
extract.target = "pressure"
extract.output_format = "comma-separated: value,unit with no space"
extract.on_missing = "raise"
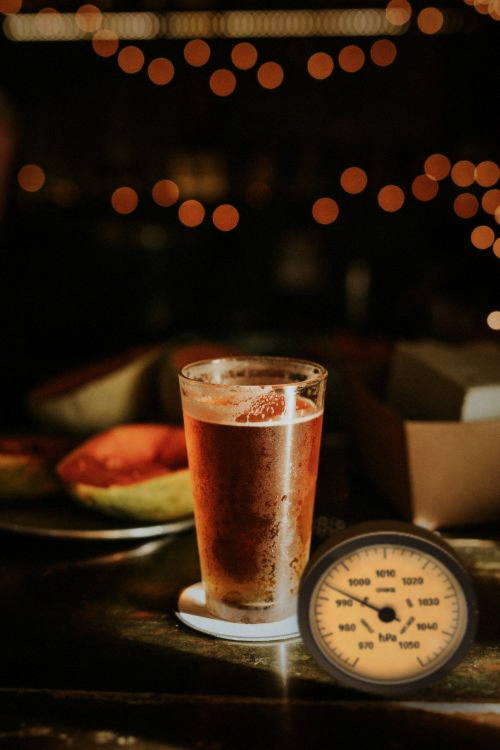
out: 994,hPa
